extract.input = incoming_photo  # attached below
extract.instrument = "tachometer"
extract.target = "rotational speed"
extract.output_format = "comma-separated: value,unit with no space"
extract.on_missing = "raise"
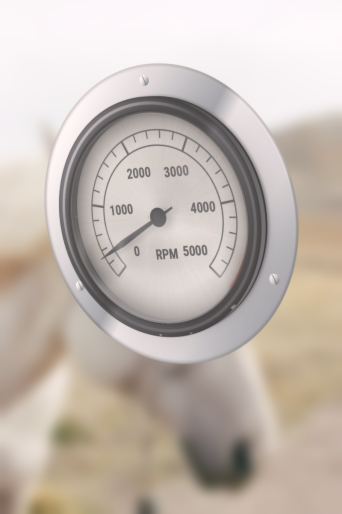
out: 300,rpm
